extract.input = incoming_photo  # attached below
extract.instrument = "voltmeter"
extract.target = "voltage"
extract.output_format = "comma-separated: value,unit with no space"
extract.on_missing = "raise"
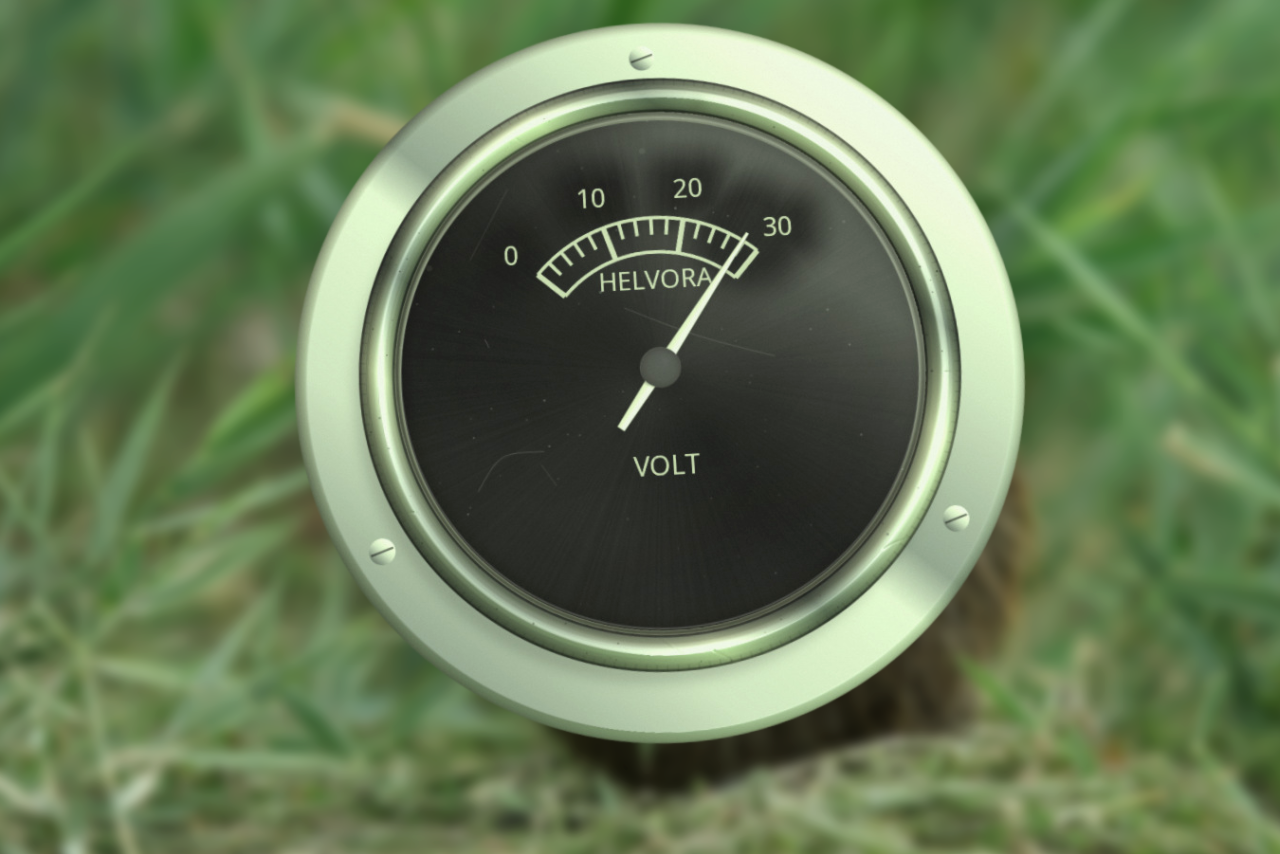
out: 28,V
